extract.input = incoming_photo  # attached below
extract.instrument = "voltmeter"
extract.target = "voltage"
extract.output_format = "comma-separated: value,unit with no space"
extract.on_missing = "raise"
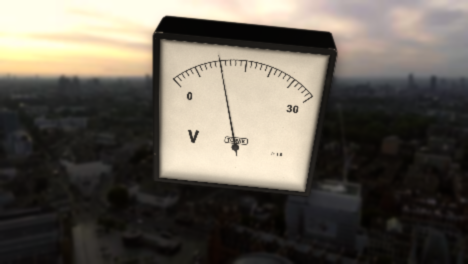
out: 10,V
